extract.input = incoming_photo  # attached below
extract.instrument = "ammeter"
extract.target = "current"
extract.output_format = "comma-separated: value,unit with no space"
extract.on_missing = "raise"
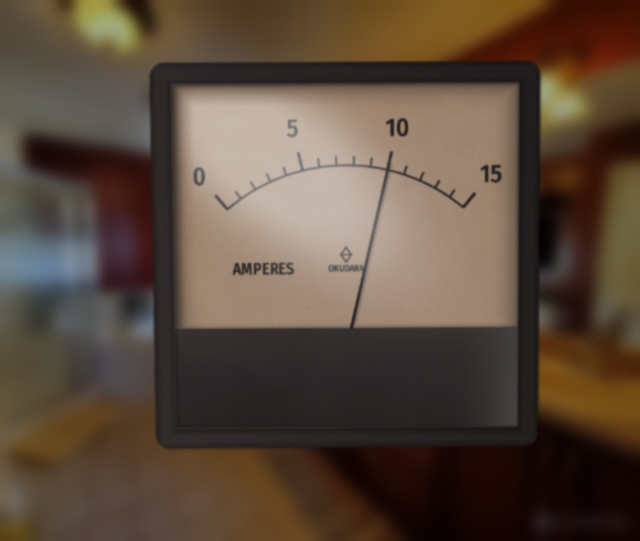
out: 10,A
